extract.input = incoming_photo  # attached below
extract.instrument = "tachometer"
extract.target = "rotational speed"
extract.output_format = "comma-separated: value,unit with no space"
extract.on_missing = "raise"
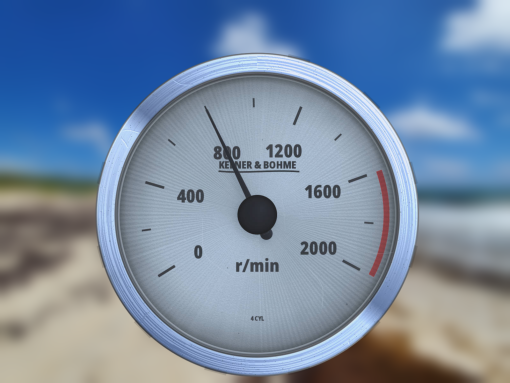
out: 800,rpm
